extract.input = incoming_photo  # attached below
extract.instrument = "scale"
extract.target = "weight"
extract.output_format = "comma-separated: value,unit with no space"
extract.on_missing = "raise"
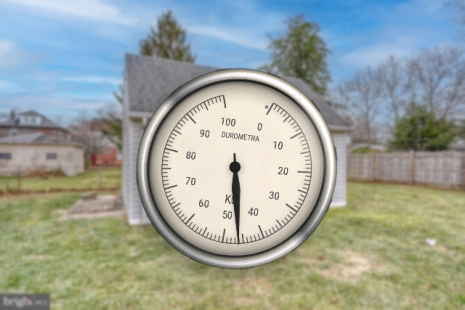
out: 46,kg
